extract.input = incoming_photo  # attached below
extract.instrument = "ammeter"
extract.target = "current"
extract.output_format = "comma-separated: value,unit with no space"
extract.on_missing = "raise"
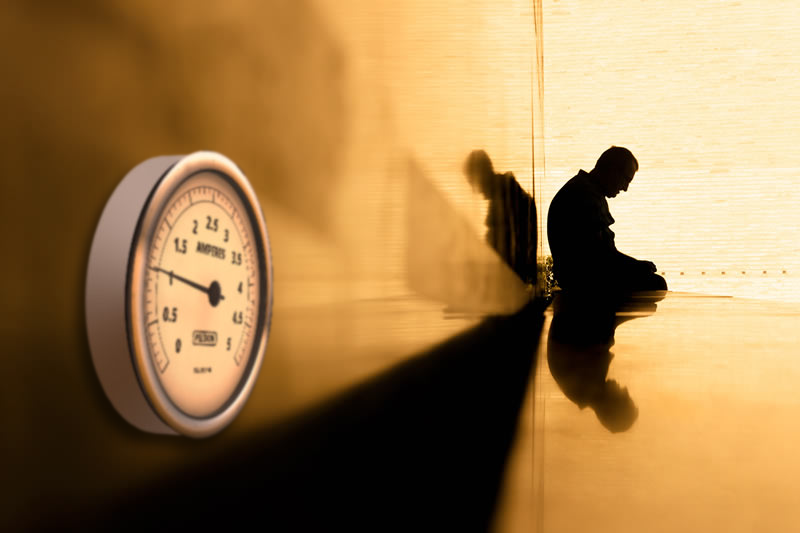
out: 1,A
